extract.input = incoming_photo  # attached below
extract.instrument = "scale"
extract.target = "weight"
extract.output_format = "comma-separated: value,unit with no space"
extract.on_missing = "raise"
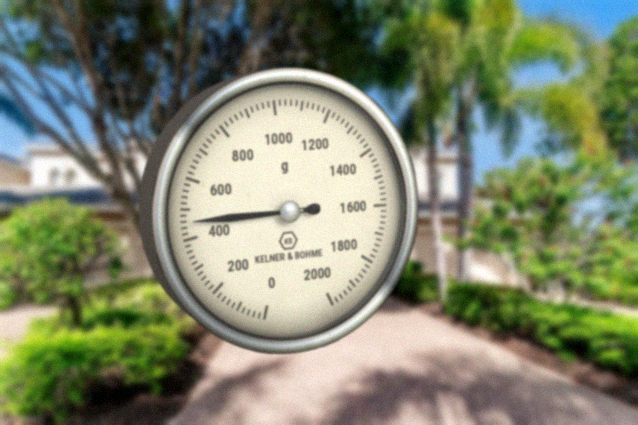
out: 460,g
